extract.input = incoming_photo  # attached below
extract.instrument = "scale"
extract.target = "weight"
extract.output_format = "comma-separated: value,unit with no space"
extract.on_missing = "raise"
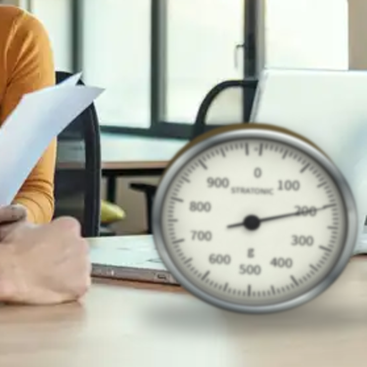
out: 200,g
